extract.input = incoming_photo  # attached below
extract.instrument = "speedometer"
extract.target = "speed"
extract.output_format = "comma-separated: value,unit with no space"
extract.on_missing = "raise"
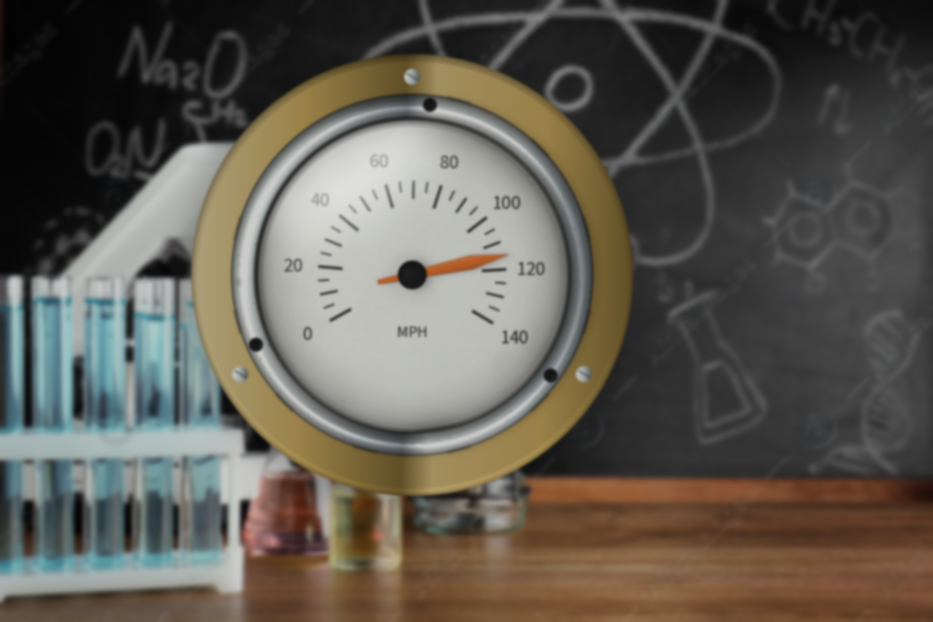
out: 115,mph
